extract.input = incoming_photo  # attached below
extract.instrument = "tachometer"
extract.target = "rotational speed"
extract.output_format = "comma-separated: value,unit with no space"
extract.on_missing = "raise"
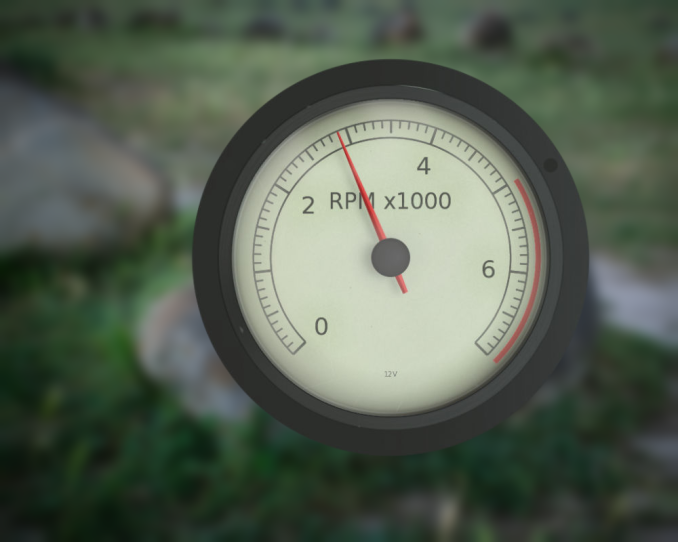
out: 2900,rpm
